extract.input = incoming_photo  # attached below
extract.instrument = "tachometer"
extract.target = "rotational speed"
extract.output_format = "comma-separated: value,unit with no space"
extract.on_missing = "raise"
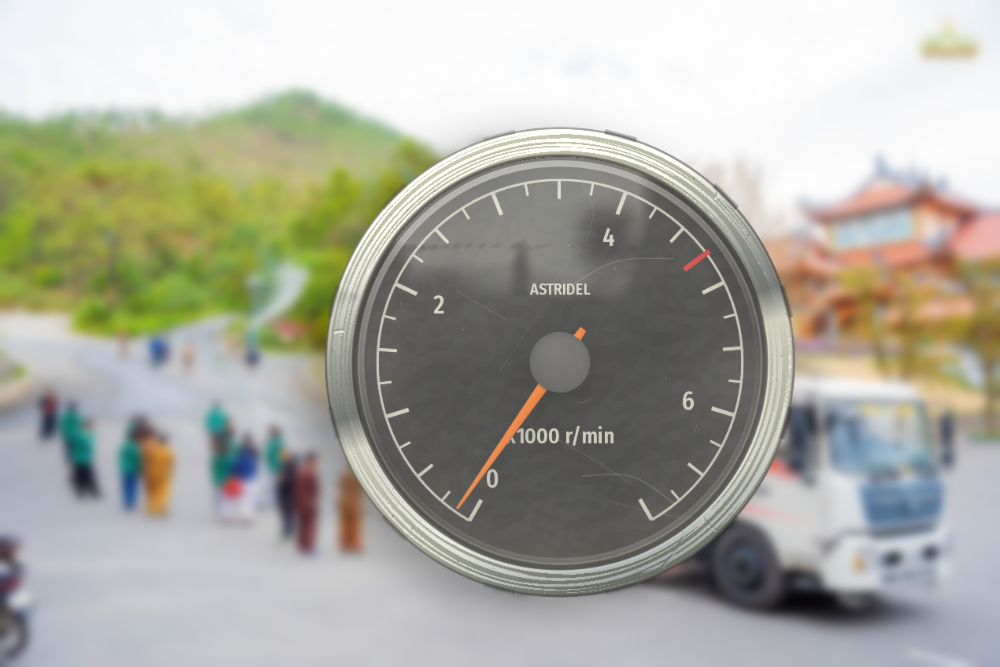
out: 125,rpm
